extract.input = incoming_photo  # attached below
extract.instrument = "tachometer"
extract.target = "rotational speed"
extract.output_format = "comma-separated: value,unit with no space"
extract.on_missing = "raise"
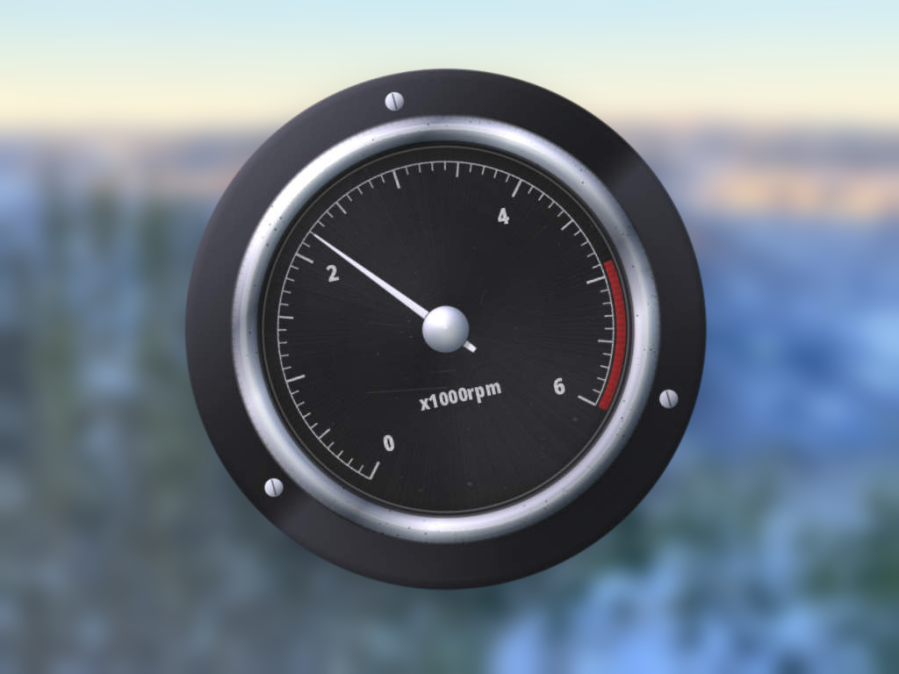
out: 2200,rpm
